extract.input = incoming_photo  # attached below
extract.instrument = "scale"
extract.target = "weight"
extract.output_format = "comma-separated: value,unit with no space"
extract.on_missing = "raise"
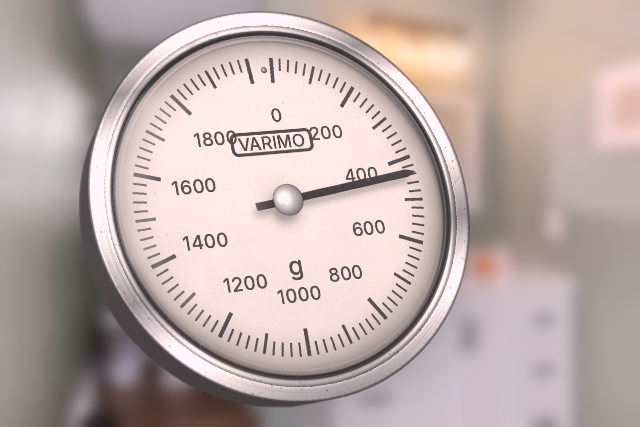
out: 440,g
